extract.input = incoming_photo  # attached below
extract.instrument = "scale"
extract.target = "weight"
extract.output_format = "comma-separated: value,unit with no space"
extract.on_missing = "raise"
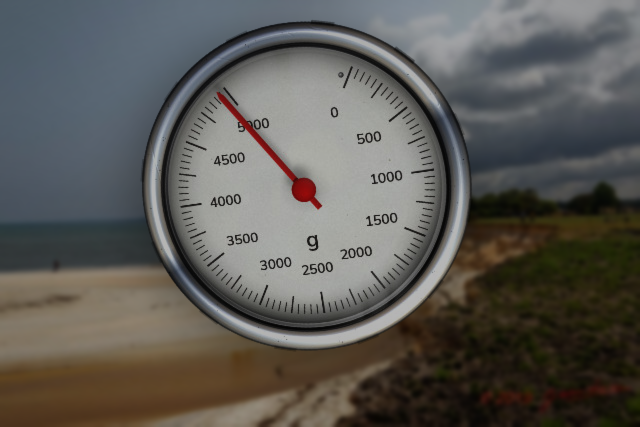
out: 4950,g
